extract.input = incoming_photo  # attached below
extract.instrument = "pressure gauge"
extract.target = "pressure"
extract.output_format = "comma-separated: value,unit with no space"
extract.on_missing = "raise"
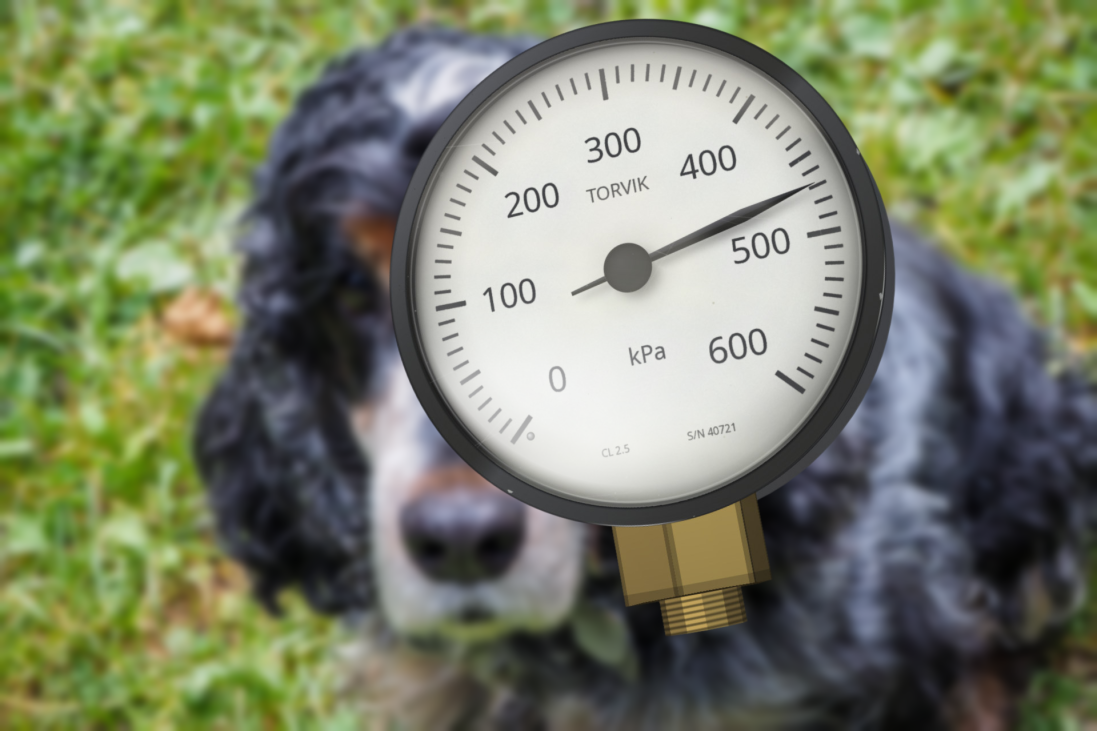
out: 470,kPa
